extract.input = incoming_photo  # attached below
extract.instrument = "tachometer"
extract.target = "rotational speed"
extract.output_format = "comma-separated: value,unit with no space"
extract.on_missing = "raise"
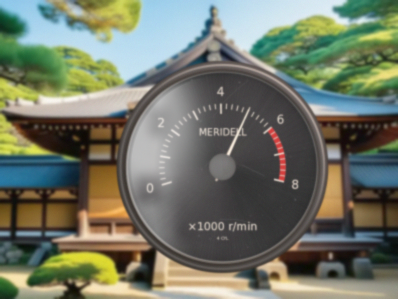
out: 5000,rpm
